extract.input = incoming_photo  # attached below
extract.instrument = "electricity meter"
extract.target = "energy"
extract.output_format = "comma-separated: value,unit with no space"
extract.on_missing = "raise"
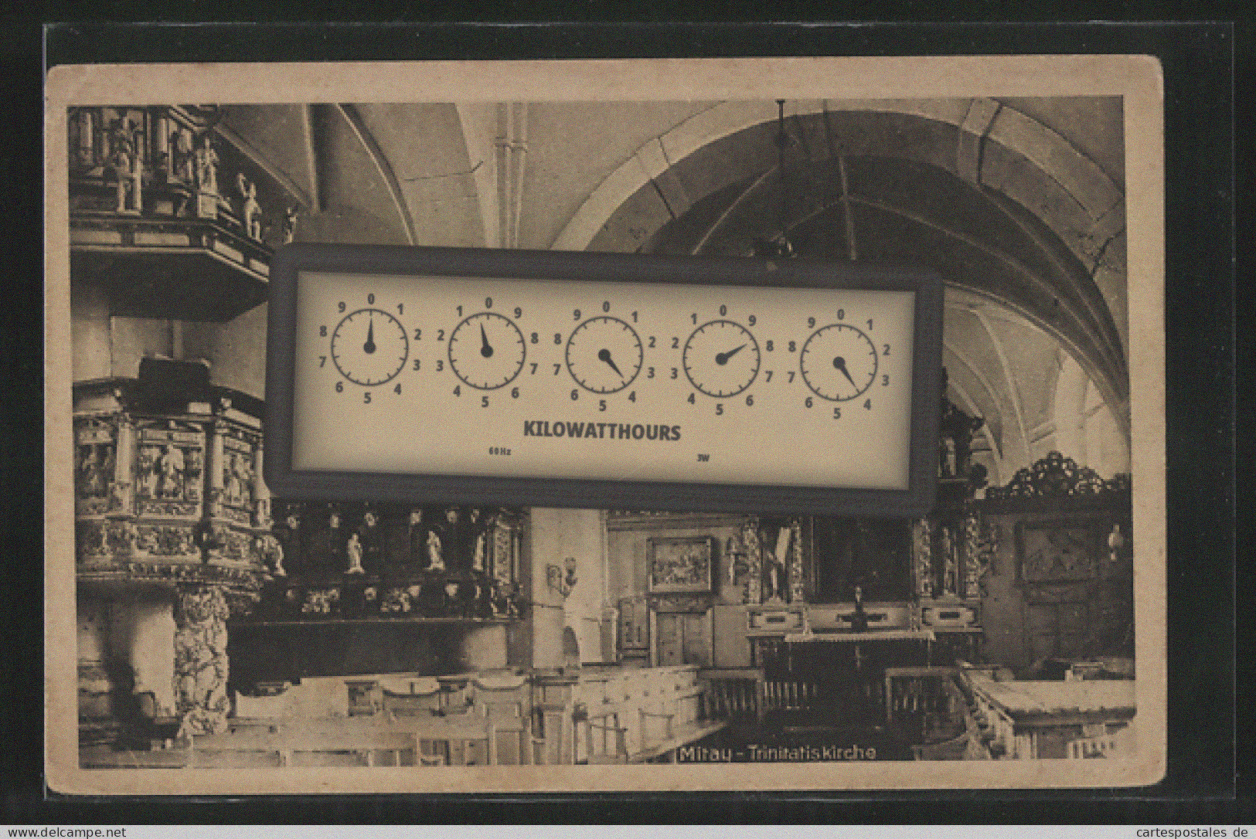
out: 384,kWh
